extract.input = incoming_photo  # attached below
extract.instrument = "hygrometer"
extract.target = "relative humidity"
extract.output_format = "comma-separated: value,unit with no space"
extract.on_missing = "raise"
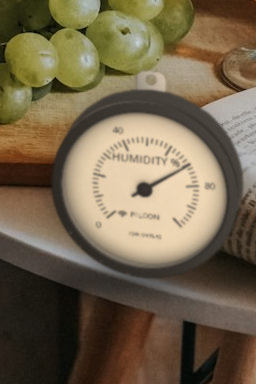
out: 70,%
